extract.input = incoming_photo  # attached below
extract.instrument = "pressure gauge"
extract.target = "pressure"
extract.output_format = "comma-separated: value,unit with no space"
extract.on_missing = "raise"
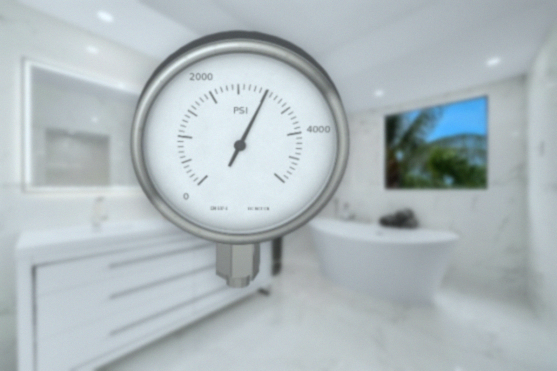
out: 3000,psi
